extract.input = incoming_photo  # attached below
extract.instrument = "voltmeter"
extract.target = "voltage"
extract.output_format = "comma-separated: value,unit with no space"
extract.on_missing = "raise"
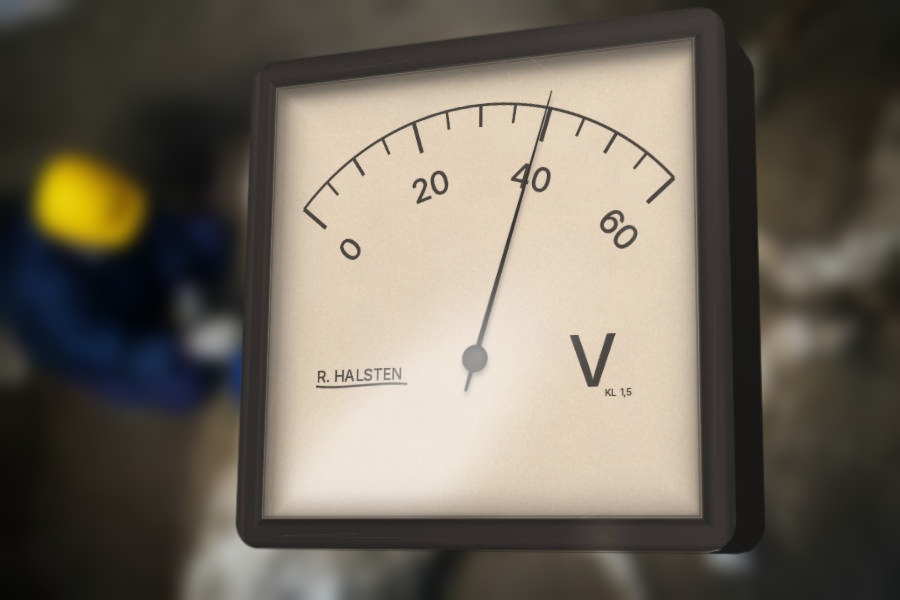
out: 40,V
